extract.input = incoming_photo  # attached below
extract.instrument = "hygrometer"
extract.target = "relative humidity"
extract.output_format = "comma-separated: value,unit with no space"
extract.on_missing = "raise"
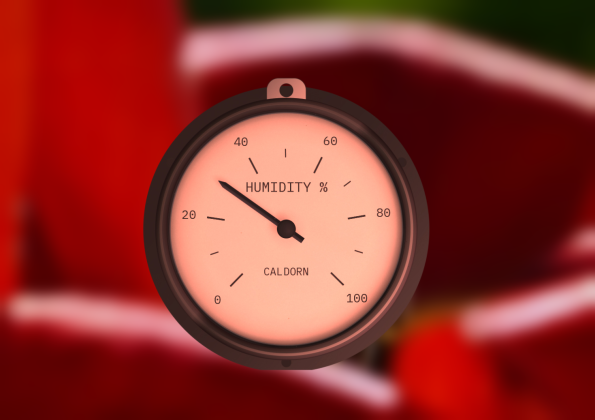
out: 30,%
